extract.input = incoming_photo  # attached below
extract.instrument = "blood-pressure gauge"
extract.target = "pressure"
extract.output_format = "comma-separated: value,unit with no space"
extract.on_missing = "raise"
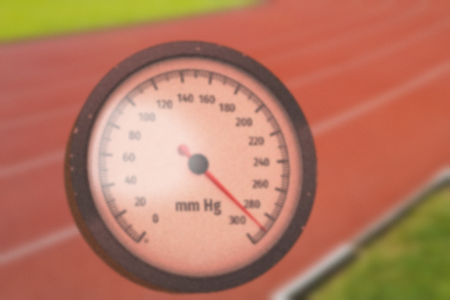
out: 290,mmHg
